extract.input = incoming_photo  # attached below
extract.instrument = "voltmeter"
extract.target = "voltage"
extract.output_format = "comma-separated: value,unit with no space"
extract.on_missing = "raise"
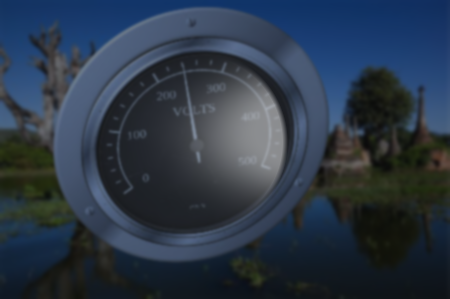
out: 240,V
